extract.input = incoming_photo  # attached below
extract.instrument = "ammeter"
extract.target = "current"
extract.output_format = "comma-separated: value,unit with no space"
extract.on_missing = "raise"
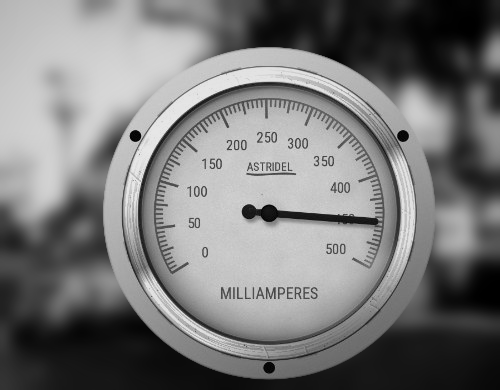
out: 450,mA
